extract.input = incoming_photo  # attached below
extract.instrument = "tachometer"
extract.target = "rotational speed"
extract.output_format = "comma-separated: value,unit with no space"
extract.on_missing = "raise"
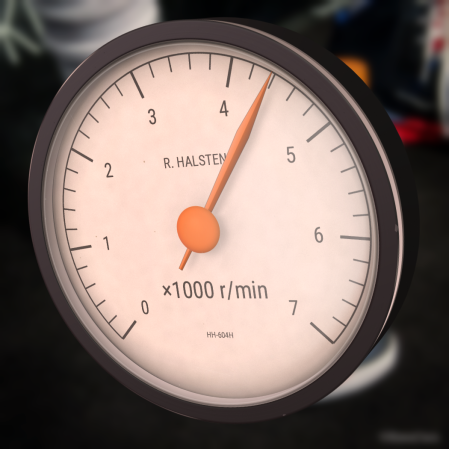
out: 4400,rpm
